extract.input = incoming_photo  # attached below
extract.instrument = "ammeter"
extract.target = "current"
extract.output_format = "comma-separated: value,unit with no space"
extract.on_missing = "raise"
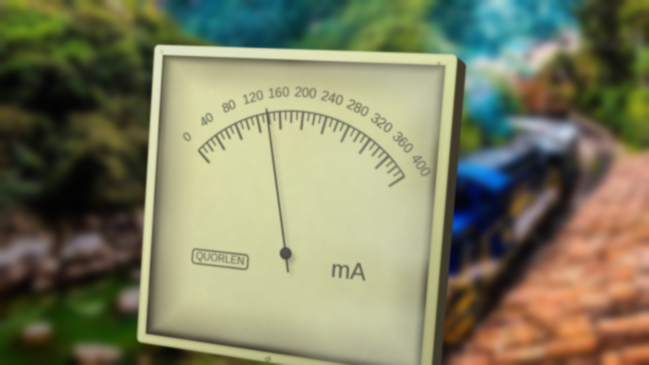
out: 140,mA
